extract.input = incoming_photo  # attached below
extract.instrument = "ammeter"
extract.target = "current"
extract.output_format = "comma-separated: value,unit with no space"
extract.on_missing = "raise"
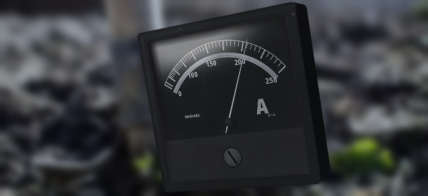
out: 205,A
